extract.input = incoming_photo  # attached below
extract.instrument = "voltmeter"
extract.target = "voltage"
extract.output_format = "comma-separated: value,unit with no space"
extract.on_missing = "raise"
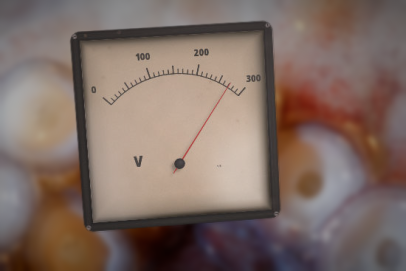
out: 270,V
